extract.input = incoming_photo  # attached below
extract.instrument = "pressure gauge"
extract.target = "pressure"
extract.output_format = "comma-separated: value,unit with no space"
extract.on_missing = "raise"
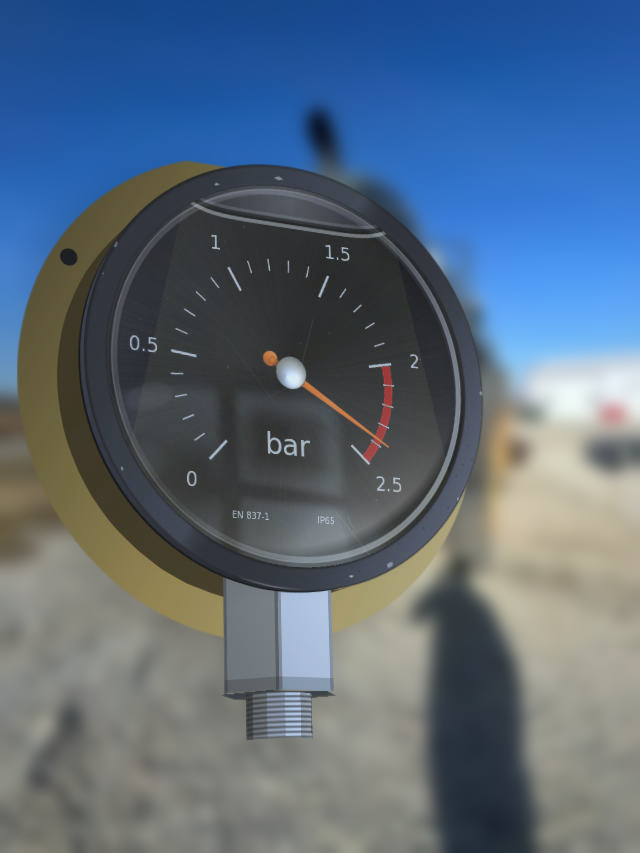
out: 2.4,bar
